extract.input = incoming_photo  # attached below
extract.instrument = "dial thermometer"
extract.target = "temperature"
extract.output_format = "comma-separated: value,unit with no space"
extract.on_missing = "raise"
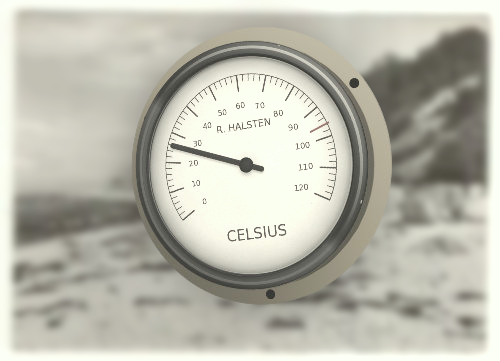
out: 26,°C
